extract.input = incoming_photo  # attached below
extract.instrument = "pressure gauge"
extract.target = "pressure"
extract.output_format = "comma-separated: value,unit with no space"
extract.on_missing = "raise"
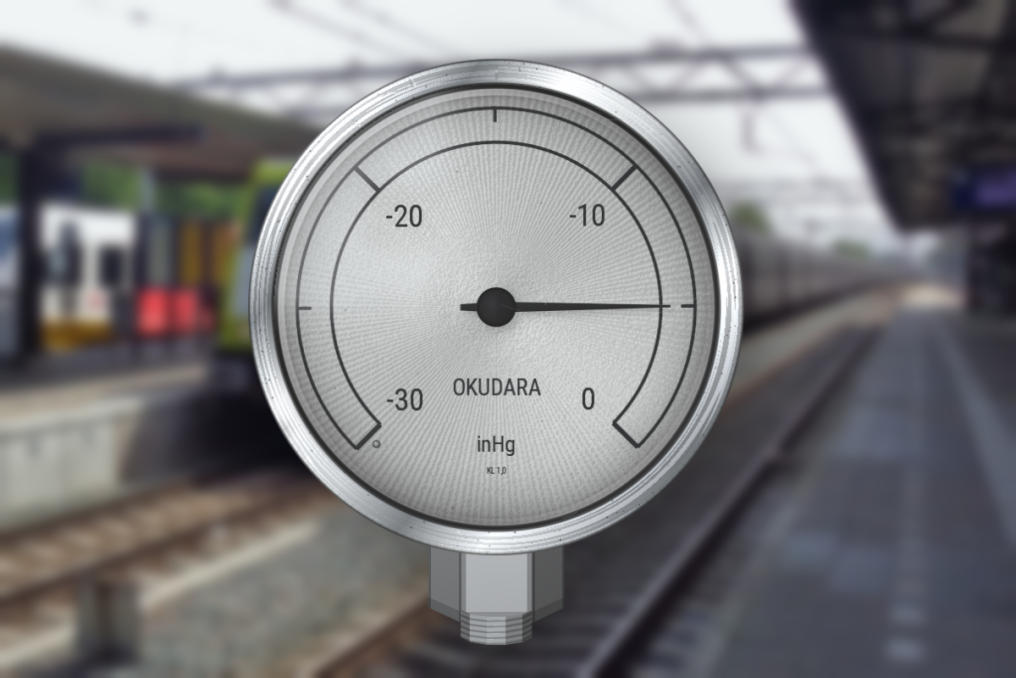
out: -5,inHg
